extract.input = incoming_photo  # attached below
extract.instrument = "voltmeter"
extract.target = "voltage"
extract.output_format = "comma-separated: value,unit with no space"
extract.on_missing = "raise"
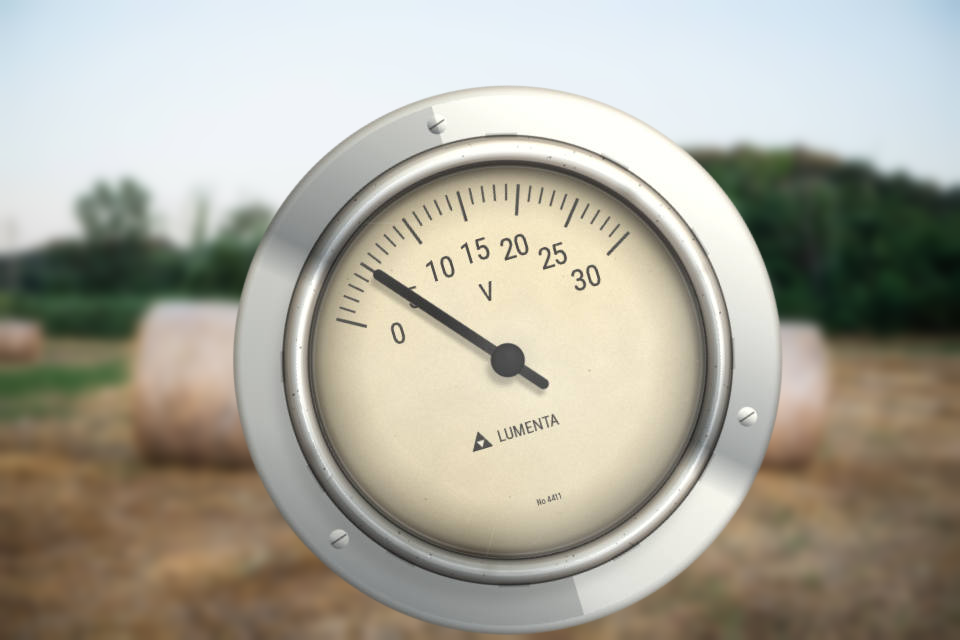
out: 5,V
